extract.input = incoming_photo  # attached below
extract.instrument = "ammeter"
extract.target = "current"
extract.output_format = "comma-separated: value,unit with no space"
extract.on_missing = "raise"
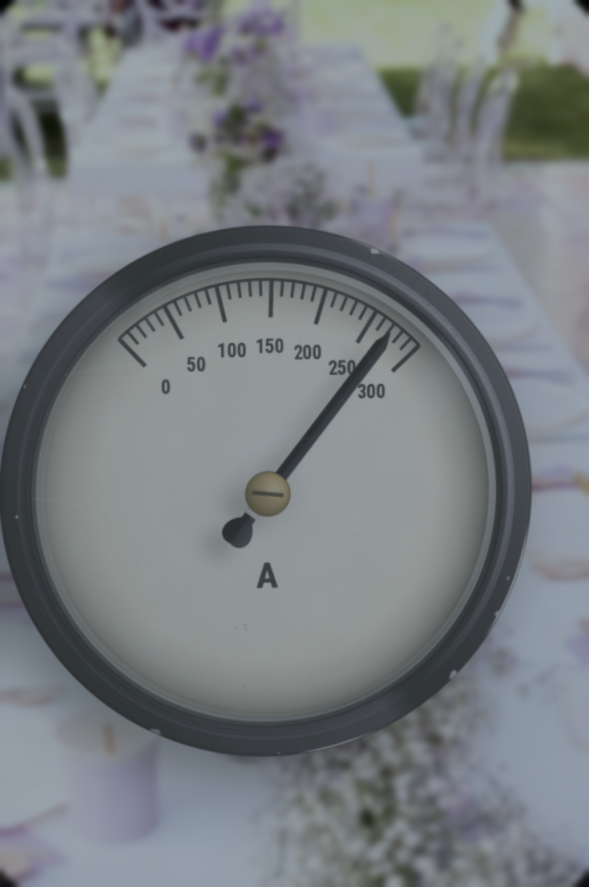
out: 270,A
